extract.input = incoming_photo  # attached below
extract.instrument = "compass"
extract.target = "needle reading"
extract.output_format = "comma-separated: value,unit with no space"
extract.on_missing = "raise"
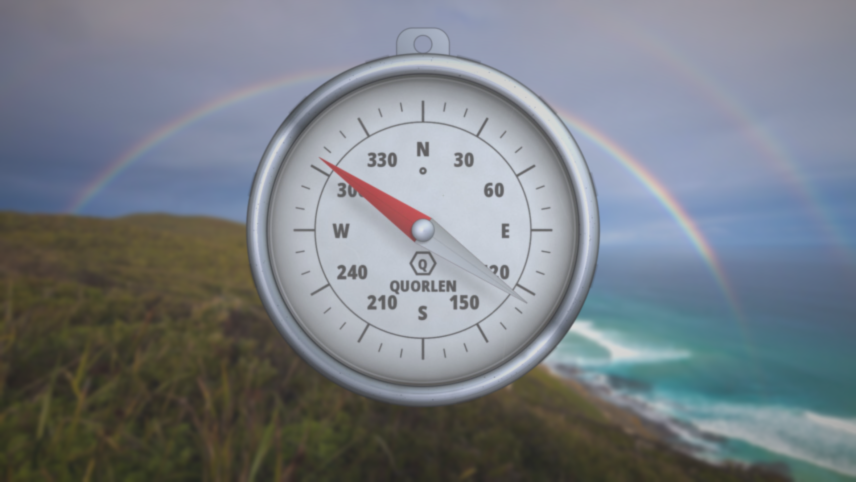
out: 305,°
